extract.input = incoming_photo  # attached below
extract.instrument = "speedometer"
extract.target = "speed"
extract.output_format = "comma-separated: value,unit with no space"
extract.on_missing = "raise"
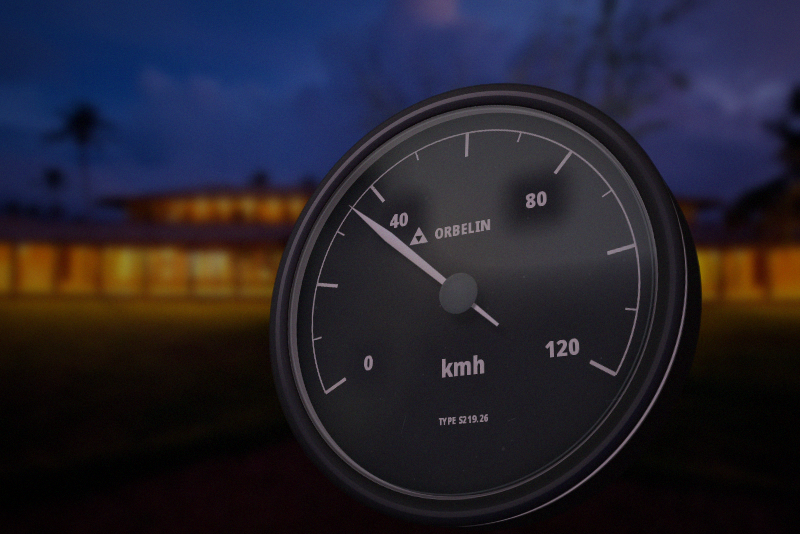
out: 35,km/h
